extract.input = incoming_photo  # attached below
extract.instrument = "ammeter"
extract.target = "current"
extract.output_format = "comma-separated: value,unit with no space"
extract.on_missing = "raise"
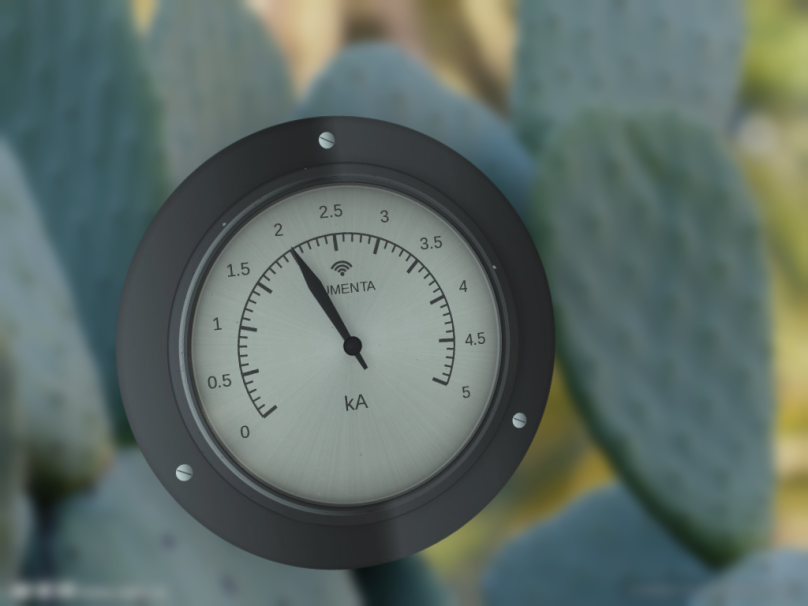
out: 2,kA
